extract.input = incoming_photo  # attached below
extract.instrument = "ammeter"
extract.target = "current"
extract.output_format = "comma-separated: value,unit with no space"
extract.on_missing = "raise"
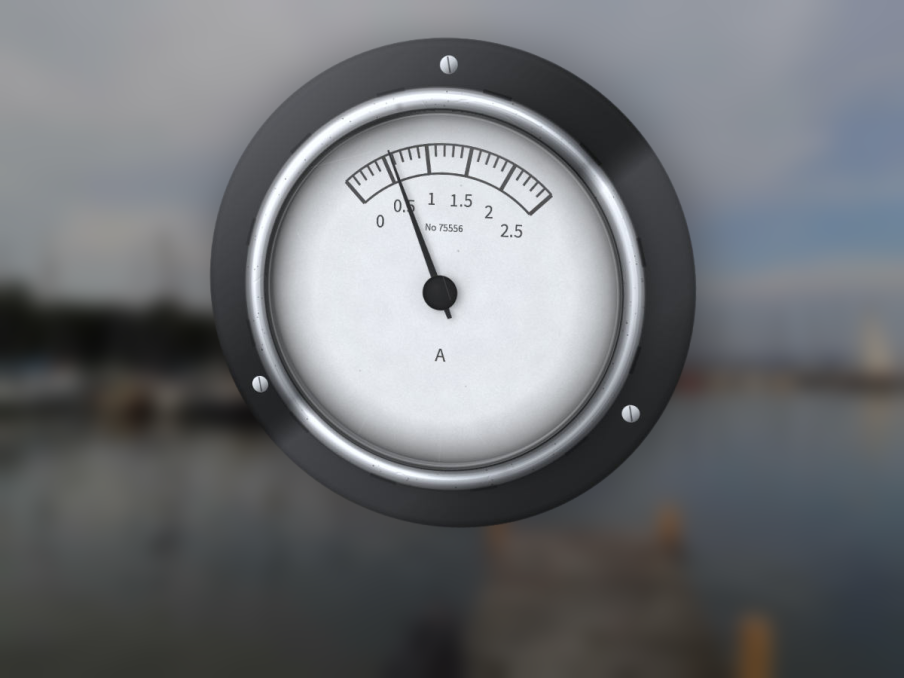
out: 0.6,A
